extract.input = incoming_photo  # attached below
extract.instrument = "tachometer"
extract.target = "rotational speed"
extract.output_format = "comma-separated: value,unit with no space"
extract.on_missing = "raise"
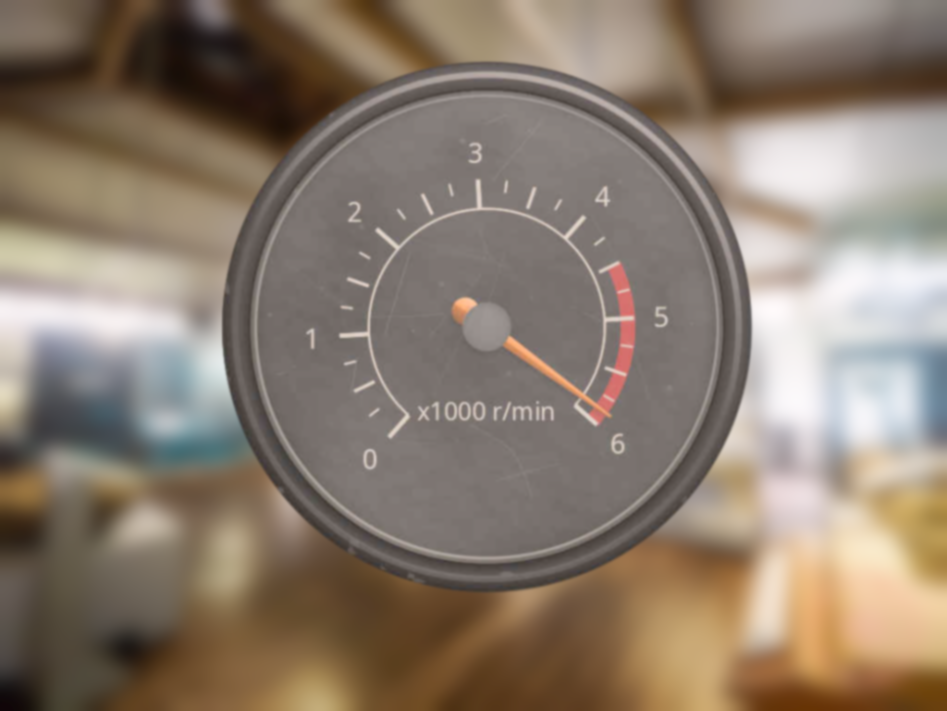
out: 5875,rpm
